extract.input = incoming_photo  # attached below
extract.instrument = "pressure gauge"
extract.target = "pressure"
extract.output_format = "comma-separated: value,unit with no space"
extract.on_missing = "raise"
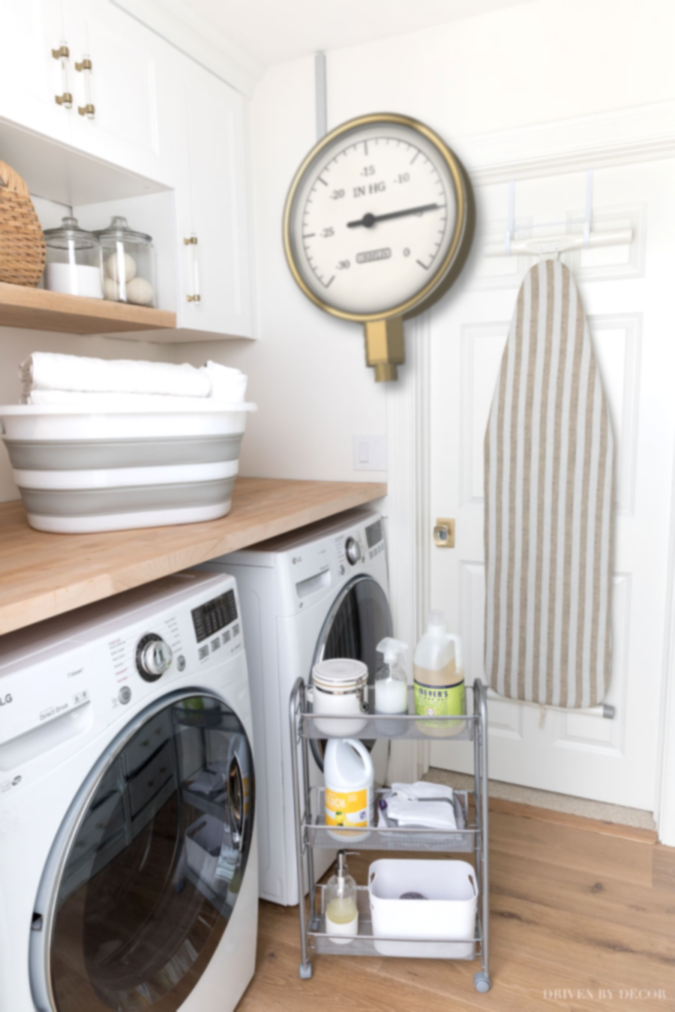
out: -5,inHg
